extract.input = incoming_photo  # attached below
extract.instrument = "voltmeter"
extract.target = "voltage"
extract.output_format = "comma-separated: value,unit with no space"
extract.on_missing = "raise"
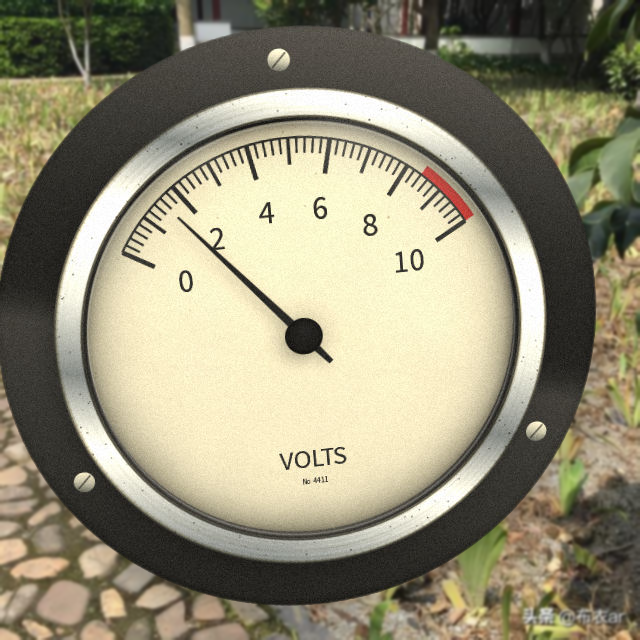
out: 1.6,V
